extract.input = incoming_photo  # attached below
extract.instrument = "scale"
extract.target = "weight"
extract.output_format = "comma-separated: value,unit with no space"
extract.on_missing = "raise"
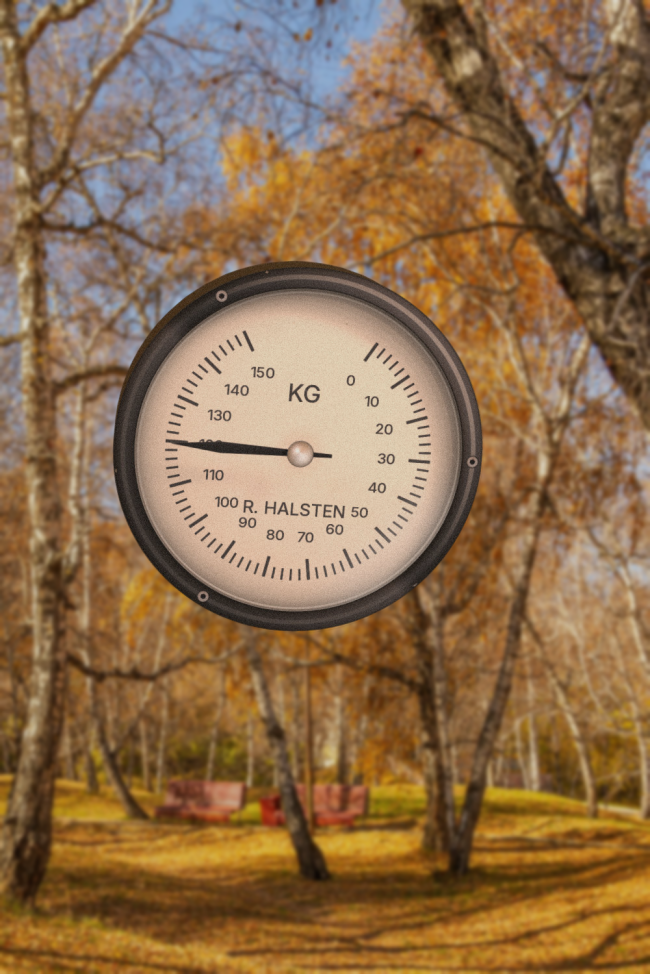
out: 120,kg
